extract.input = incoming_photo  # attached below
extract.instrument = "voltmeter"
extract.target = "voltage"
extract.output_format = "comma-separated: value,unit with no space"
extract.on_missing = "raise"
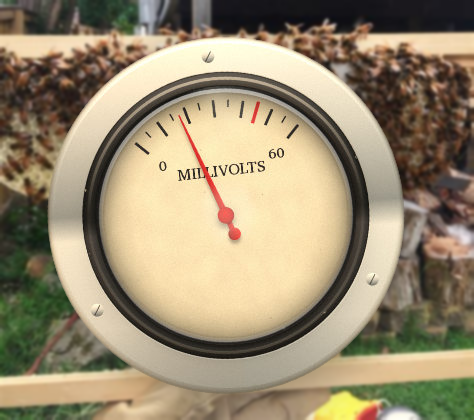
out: 17.5,mV
